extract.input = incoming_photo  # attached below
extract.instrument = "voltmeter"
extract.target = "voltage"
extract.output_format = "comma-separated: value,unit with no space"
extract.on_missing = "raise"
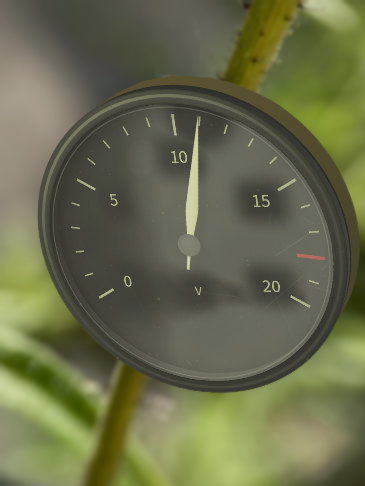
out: 11,V
